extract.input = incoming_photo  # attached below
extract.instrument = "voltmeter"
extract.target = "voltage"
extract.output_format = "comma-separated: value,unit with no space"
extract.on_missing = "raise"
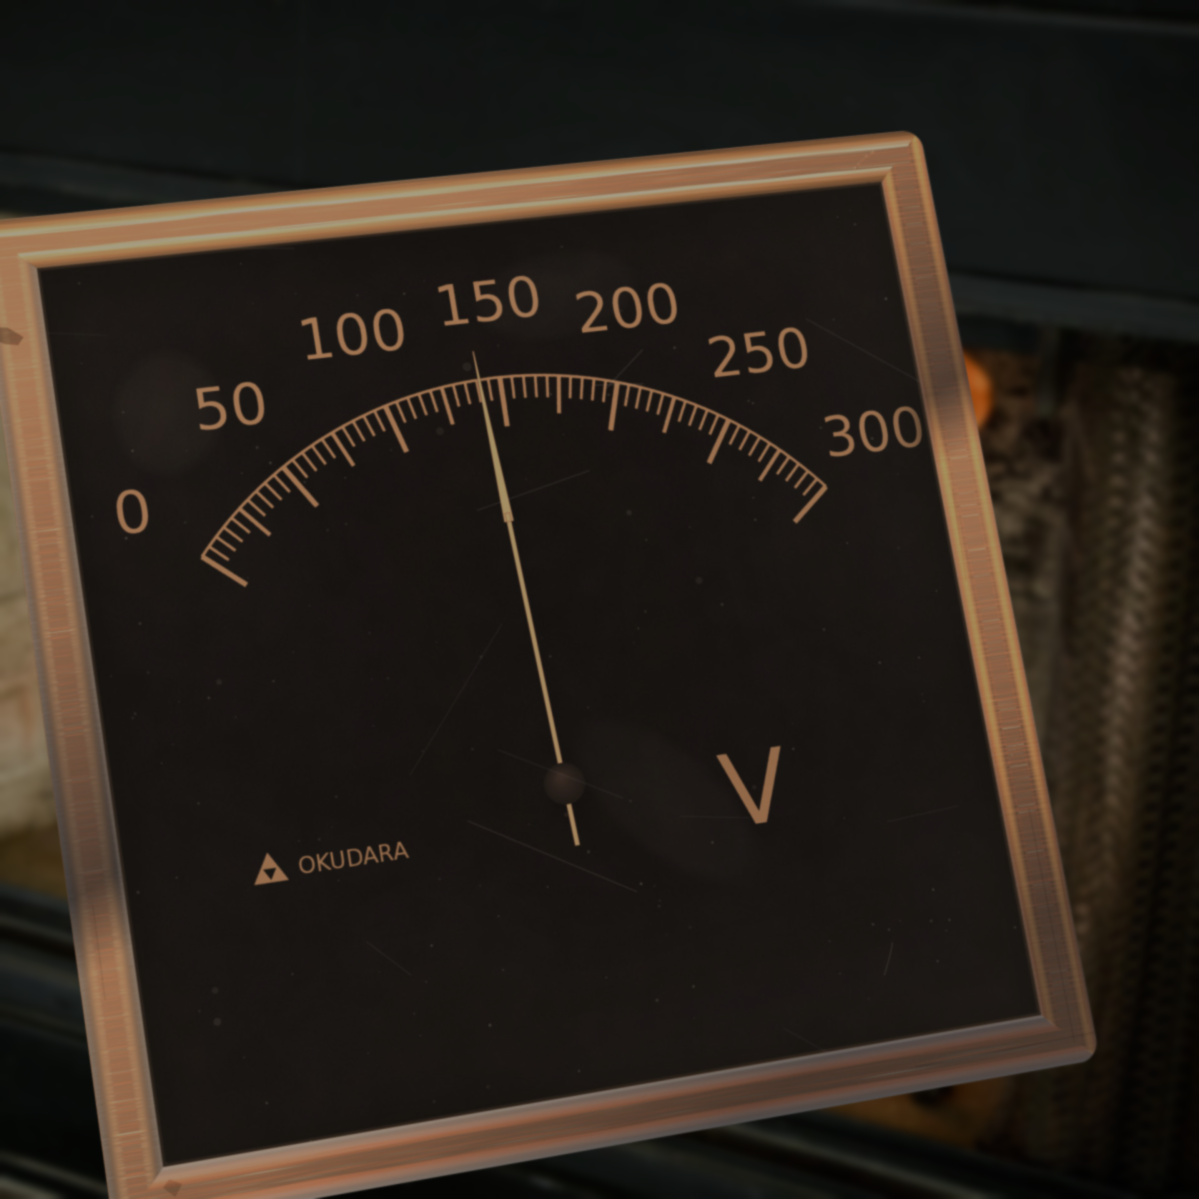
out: 140,V
